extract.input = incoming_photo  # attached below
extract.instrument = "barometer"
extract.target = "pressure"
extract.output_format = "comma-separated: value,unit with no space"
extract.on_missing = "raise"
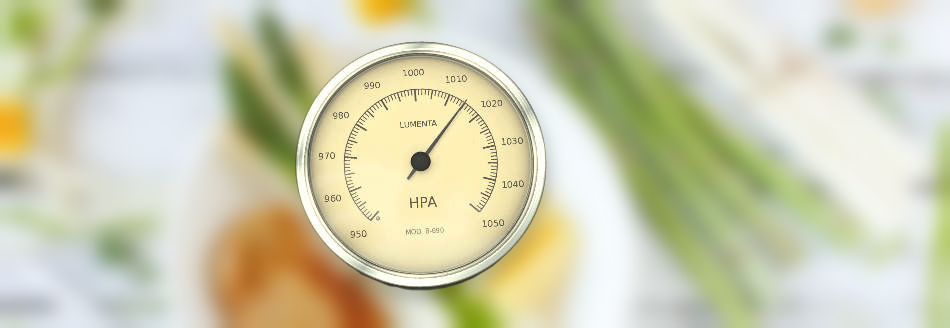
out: 1015,hPa
